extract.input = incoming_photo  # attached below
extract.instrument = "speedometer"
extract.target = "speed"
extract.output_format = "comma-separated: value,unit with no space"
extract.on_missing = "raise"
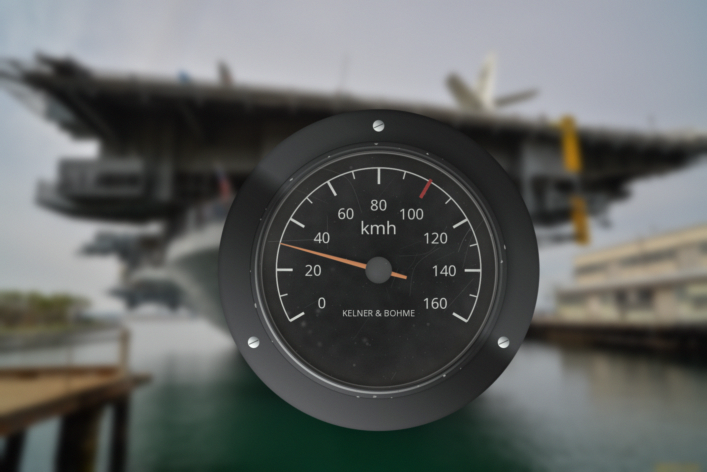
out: 30,km/h
